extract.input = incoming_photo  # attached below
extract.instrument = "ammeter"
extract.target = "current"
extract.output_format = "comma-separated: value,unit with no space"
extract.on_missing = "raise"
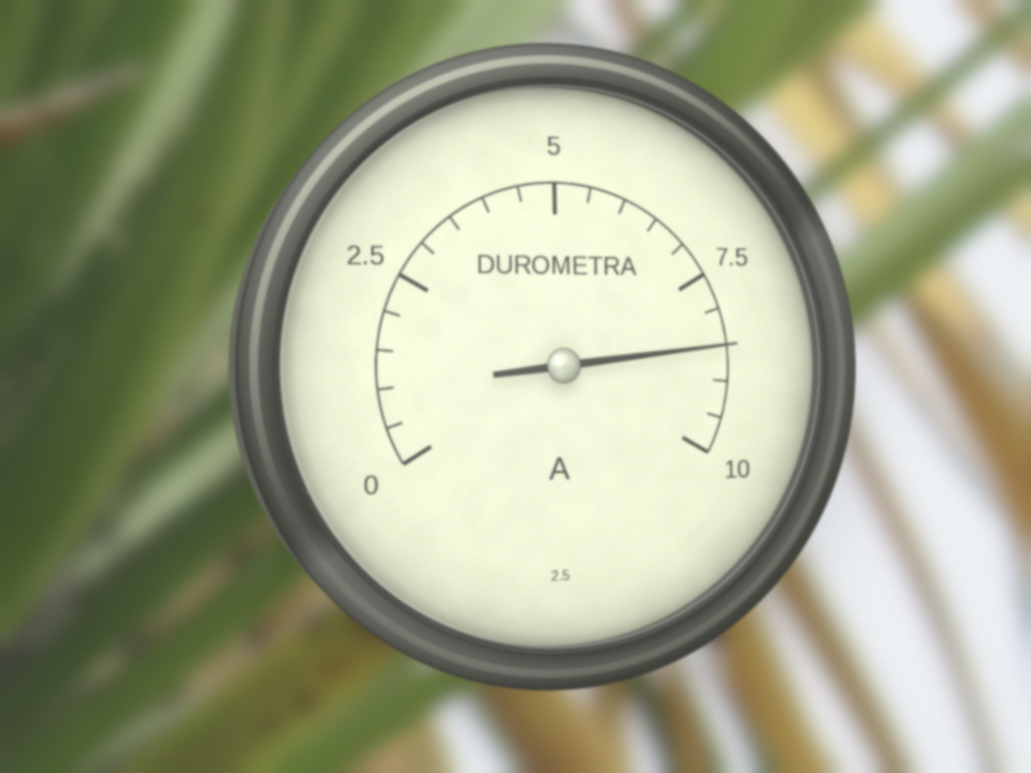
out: 8.5,A
